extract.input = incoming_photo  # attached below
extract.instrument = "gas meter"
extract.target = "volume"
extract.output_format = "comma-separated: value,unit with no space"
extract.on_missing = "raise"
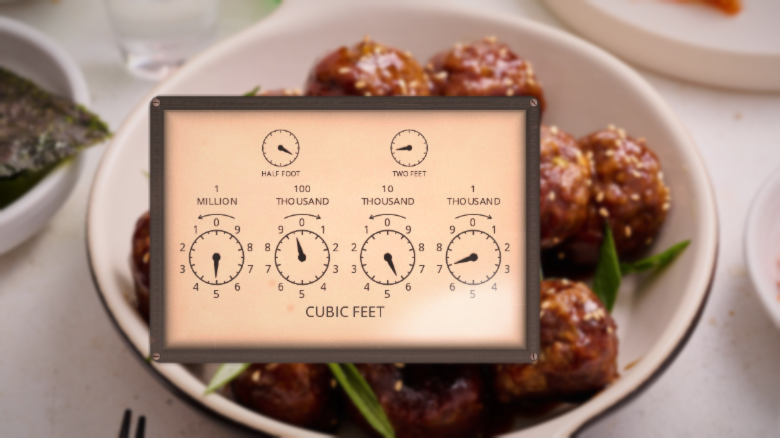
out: 495700,ft³
